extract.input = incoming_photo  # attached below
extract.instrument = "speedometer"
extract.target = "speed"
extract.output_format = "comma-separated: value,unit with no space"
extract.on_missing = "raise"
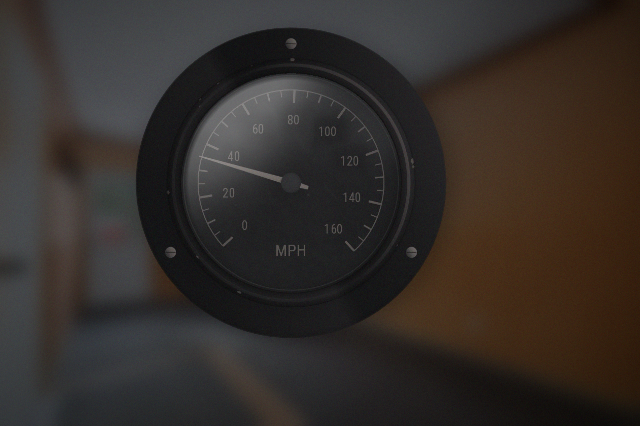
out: 35,mph
